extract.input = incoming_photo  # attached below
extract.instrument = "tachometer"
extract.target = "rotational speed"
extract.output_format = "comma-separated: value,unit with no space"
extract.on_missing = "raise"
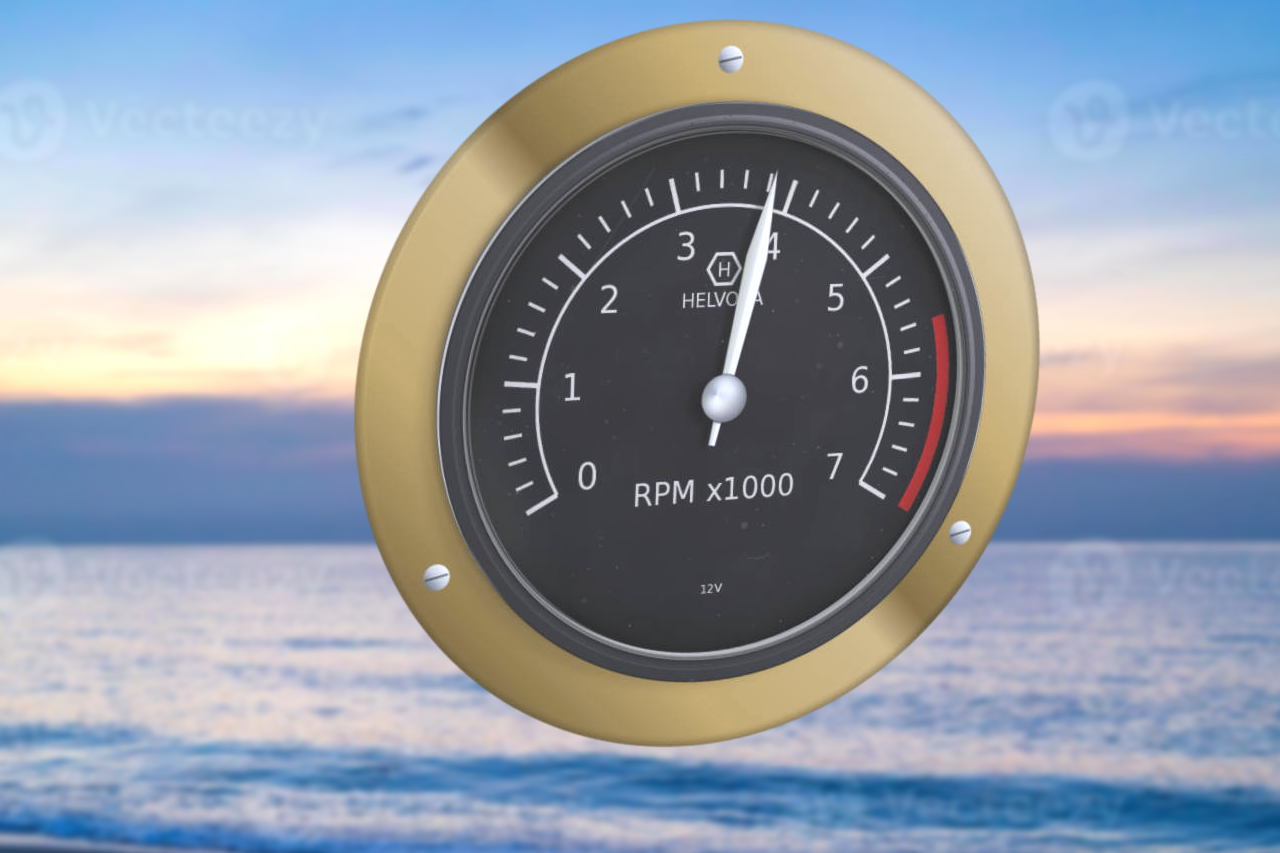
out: 3800,rpm
